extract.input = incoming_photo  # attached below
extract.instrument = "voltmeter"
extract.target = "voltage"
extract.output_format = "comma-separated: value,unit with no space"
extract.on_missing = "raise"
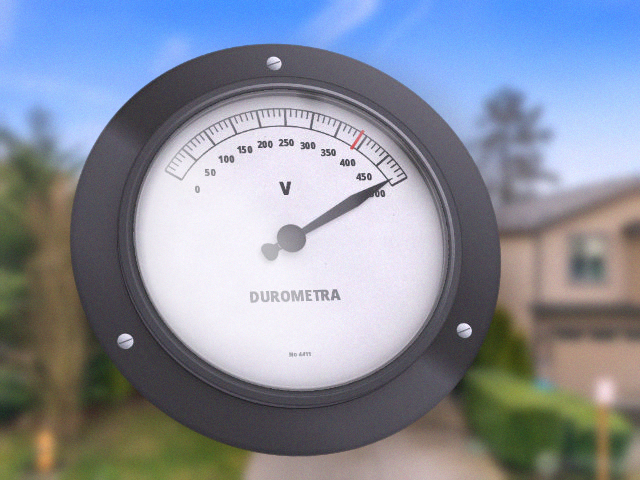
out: 490,V
